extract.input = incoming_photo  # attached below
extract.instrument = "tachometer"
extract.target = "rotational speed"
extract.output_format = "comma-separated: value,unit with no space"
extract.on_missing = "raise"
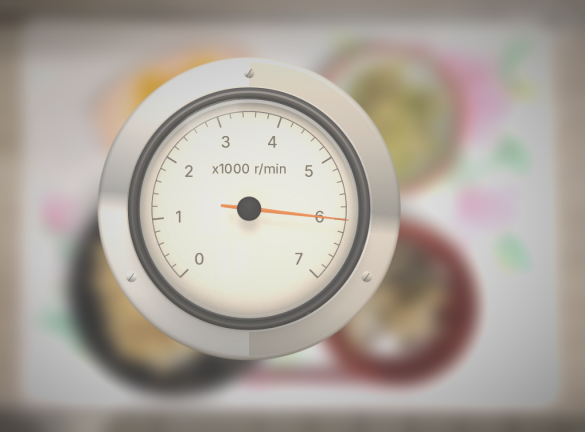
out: 6000,rpm
